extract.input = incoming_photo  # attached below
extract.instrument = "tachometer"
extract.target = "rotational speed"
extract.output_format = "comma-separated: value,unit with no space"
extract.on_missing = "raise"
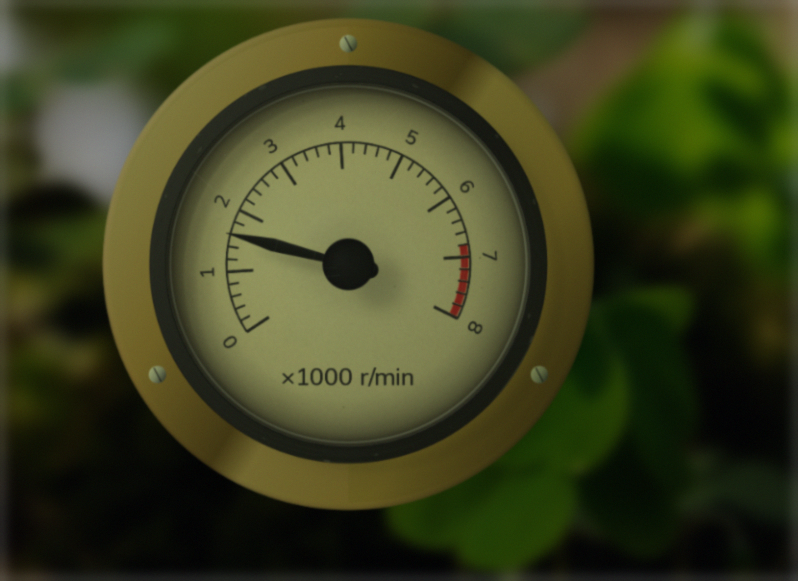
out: 1600,rpm
